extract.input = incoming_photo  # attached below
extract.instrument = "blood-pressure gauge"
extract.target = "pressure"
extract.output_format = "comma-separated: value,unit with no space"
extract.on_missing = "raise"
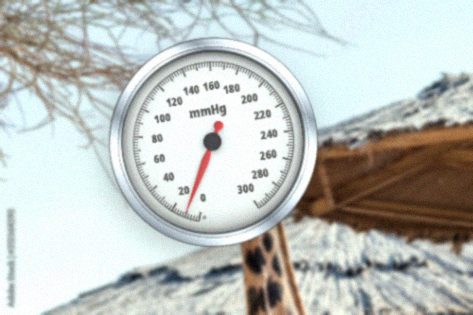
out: 10,mmHg
